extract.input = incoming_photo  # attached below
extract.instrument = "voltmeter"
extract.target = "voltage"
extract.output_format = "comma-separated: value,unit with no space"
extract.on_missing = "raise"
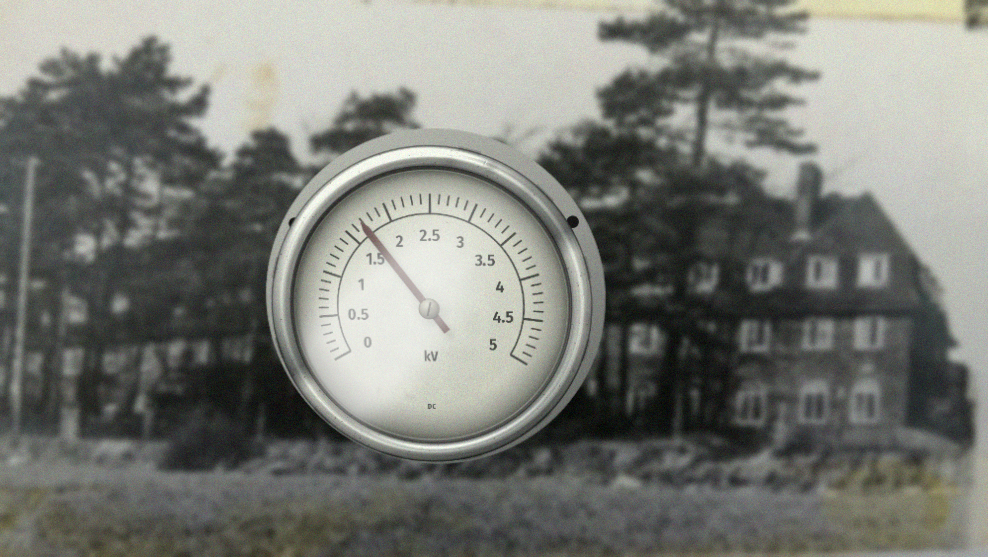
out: 1.7,kV
